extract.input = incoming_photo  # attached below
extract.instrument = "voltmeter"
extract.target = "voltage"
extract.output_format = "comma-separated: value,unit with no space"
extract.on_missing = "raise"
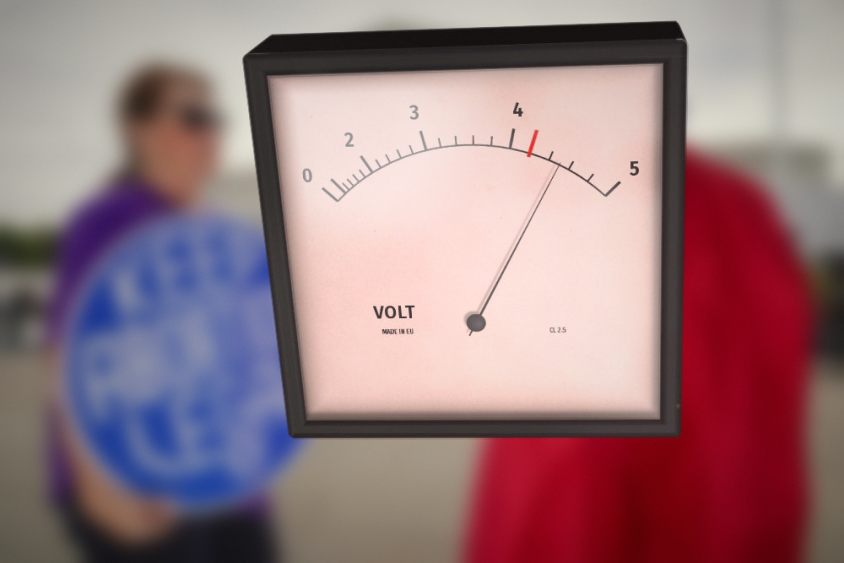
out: 4.5,V
